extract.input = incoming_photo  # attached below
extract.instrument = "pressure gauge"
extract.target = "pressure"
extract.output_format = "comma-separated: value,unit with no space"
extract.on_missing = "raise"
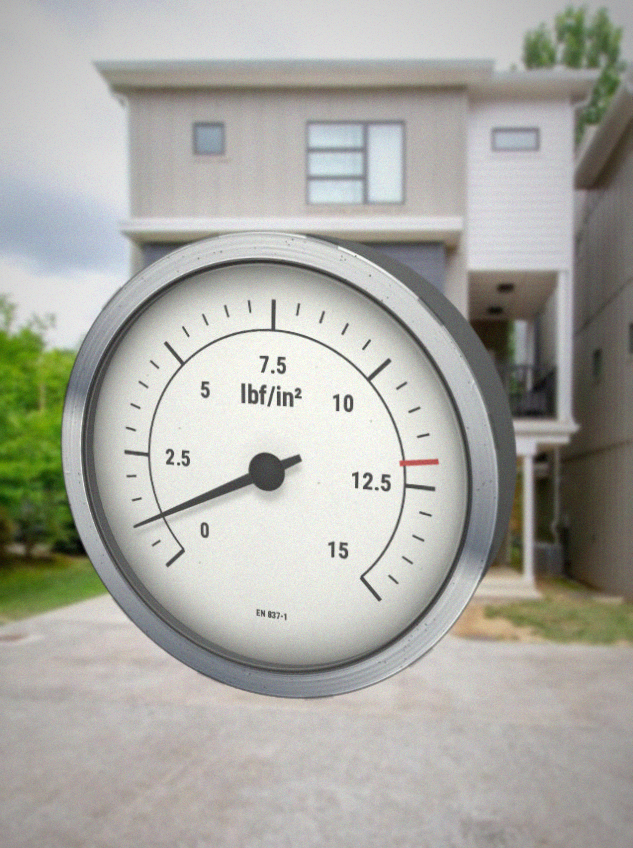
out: 1,psi
